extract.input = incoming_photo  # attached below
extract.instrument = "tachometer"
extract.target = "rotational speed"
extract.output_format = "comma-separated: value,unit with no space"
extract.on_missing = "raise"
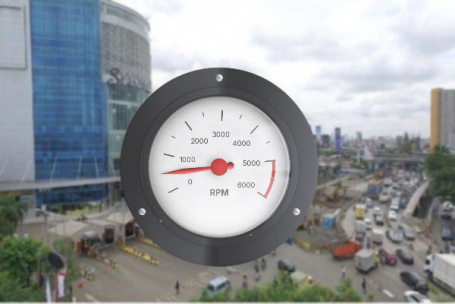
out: 500,rpm
